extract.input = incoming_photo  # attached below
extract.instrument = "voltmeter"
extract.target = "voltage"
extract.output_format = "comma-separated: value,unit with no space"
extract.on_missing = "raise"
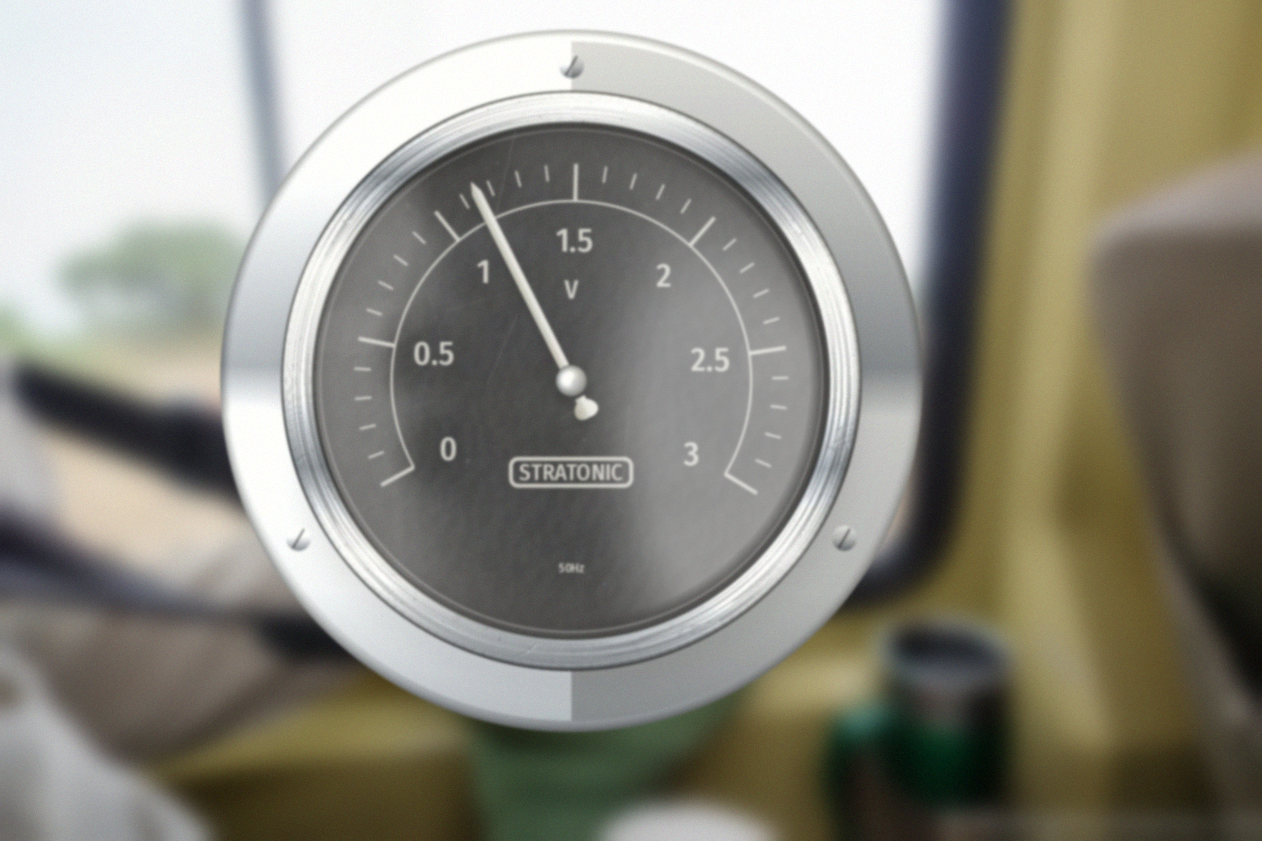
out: 1.15,V
